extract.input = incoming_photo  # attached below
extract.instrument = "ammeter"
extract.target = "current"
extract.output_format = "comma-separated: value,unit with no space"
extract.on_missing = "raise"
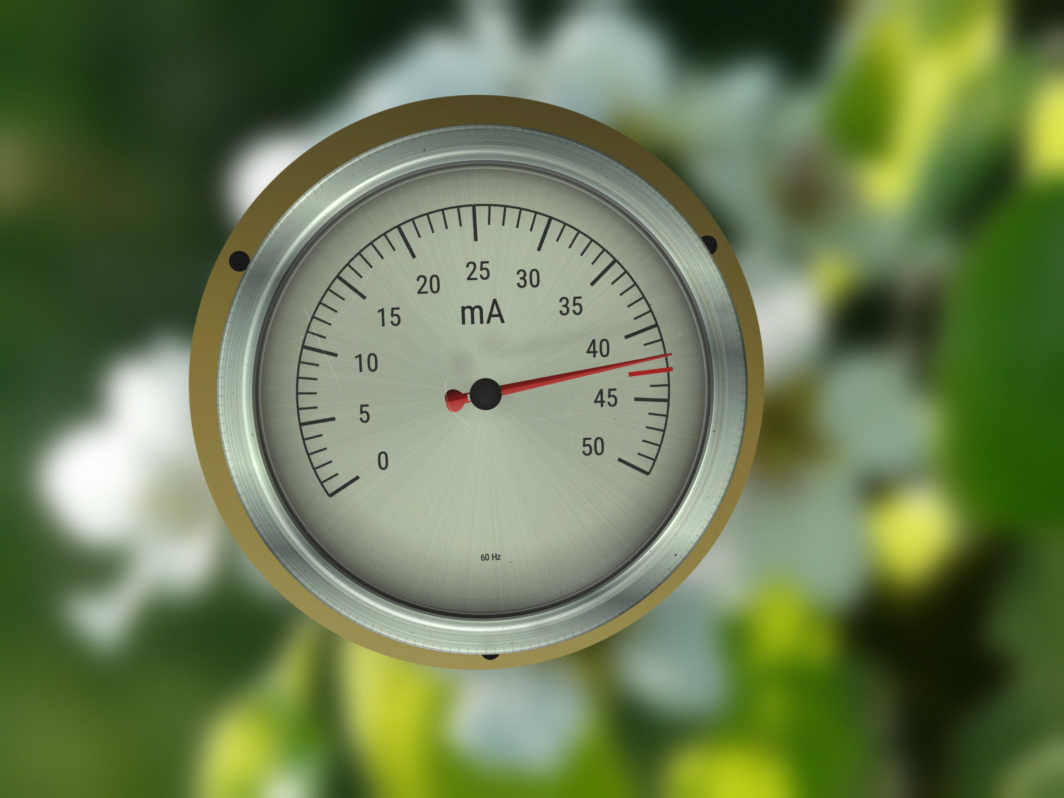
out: 42,mA
